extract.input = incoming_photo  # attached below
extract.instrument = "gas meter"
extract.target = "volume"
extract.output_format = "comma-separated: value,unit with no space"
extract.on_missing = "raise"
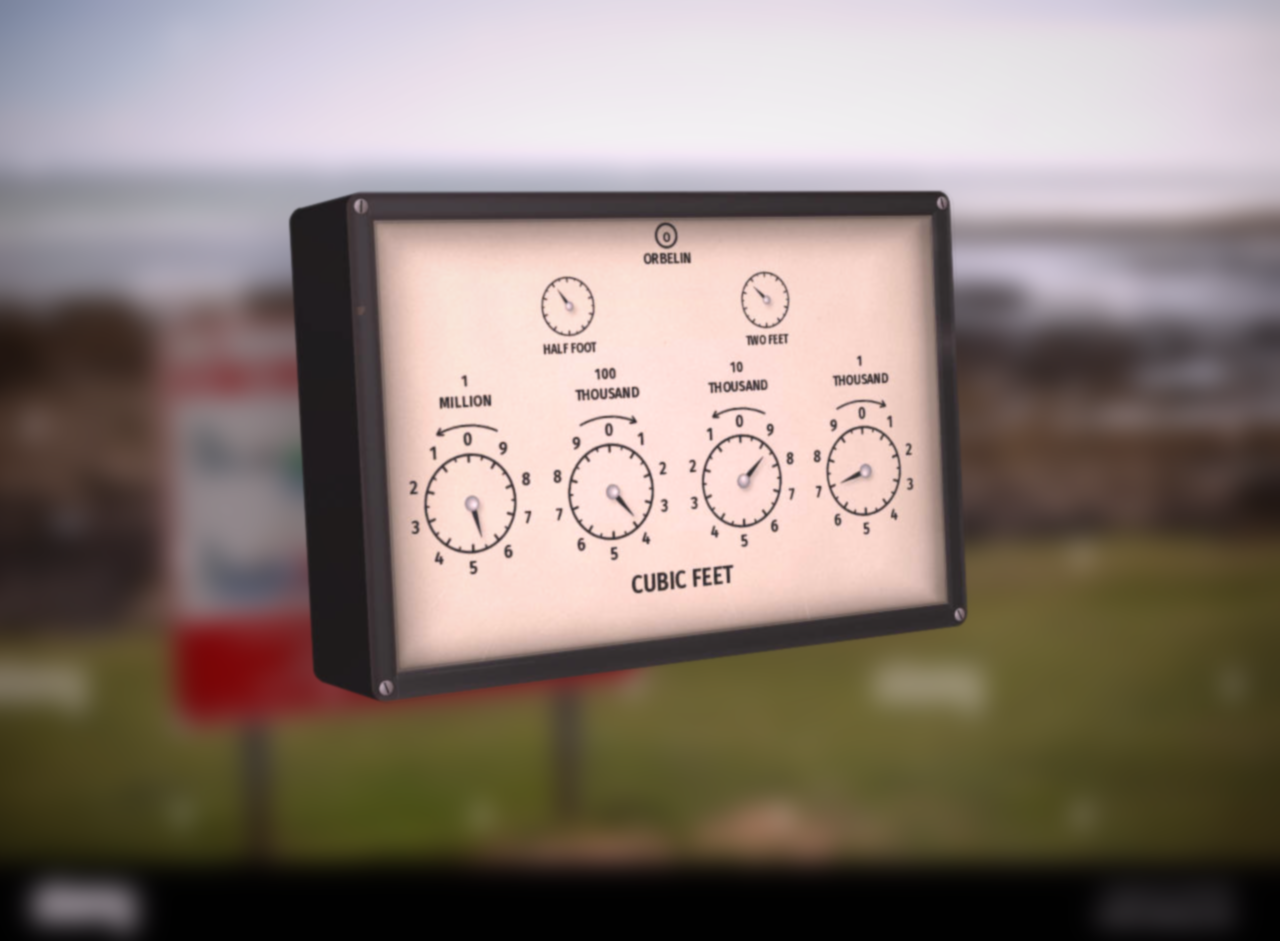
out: 538700,ft³
